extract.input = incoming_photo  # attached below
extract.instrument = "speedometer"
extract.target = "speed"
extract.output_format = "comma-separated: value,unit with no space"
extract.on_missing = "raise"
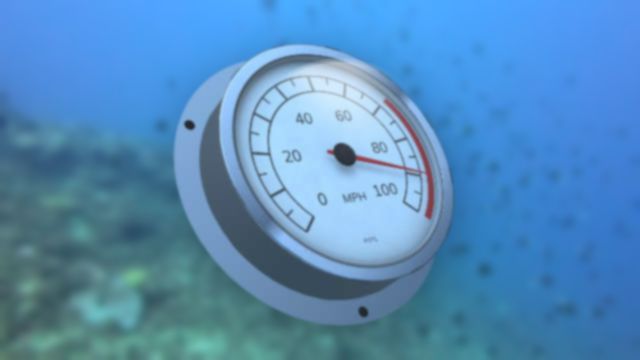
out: 90,mph
